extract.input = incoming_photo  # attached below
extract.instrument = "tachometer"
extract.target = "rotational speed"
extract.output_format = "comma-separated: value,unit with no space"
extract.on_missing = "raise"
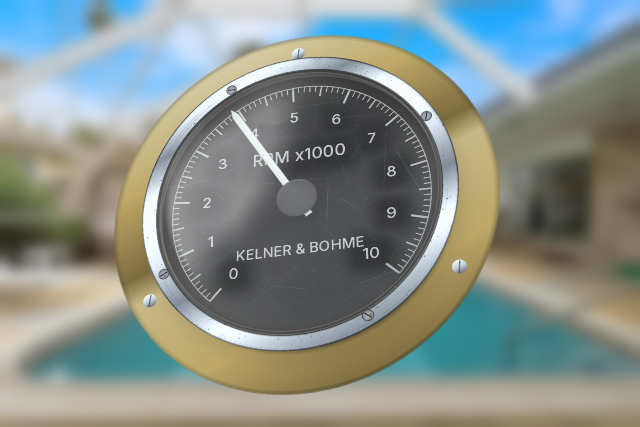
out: 3900,rpm
